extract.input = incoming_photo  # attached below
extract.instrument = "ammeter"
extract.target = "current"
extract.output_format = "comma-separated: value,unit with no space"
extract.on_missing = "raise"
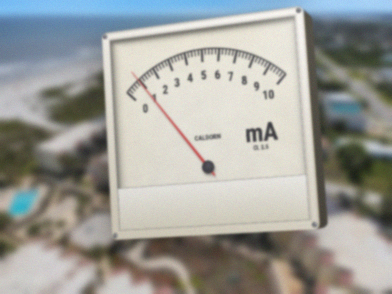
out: 1,mA
